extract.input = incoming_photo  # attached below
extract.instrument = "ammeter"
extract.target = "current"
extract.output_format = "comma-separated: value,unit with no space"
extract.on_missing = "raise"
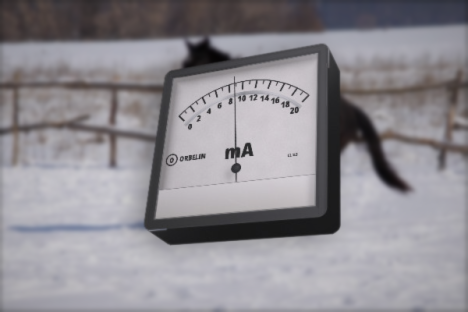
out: 9,mA
